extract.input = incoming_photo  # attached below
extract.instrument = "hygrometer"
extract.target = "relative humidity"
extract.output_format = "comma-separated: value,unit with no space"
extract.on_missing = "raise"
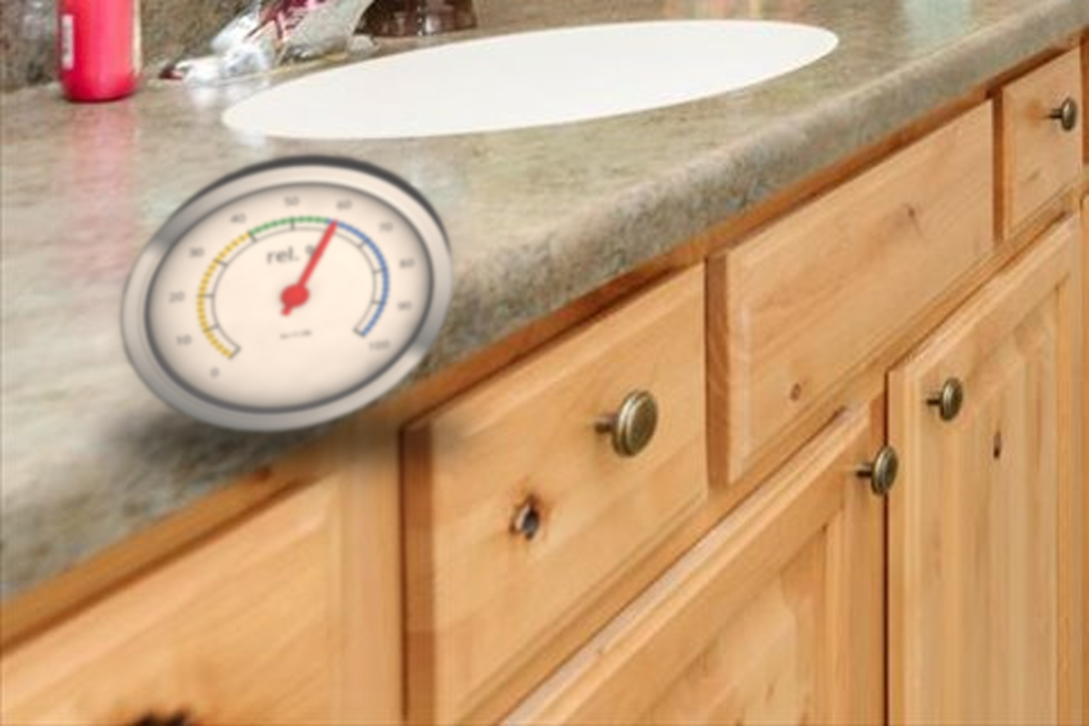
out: 60,%
